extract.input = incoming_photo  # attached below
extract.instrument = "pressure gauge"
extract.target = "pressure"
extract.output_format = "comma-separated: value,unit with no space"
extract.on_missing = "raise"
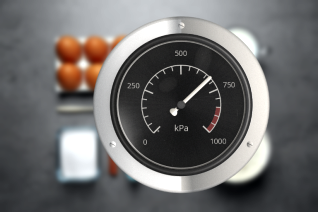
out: 675,kPa
